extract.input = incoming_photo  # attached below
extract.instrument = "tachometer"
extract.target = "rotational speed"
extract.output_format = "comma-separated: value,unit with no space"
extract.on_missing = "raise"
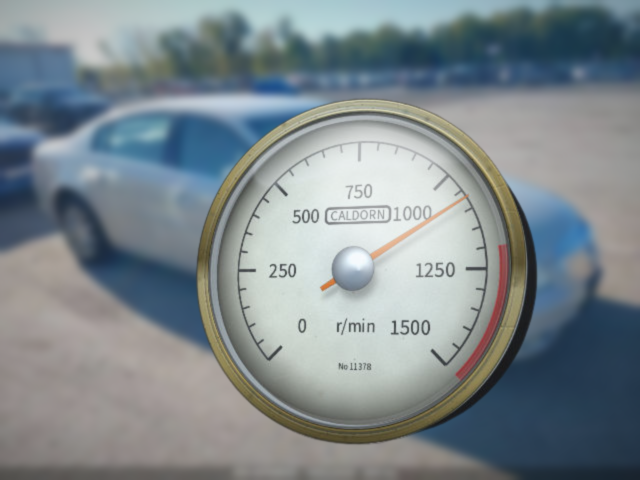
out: 1075,rpm
